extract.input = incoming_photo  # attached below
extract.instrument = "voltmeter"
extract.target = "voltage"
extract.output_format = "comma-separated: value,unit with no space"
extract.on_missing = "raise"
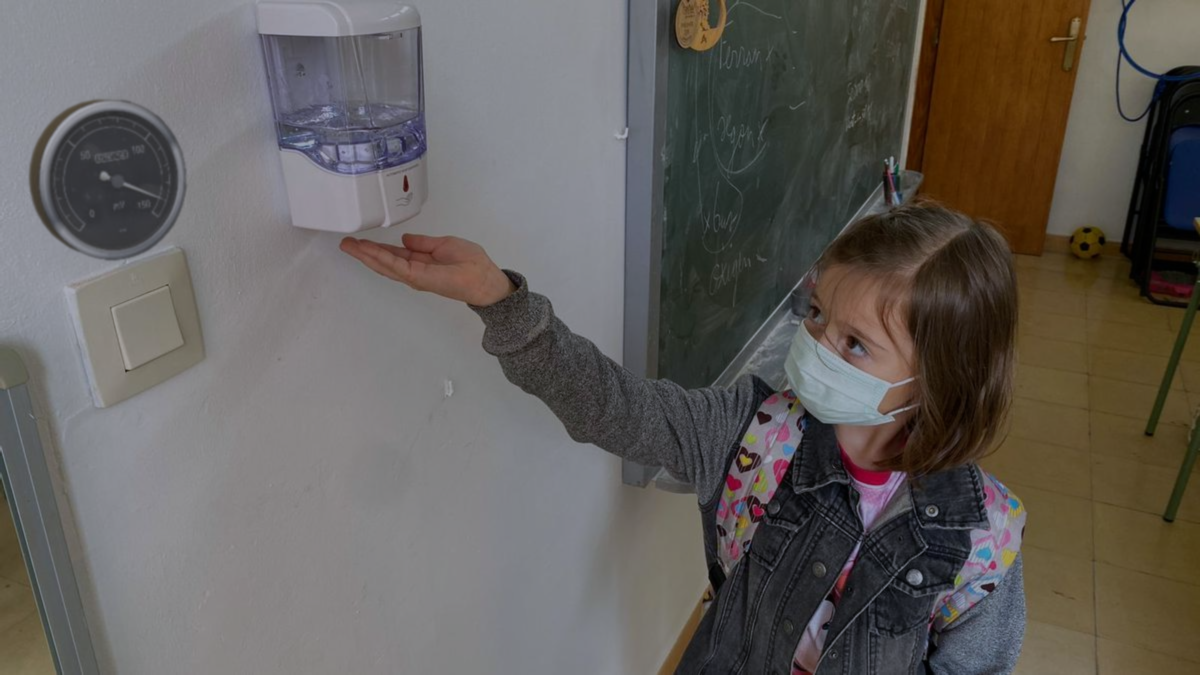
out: 140,mV
